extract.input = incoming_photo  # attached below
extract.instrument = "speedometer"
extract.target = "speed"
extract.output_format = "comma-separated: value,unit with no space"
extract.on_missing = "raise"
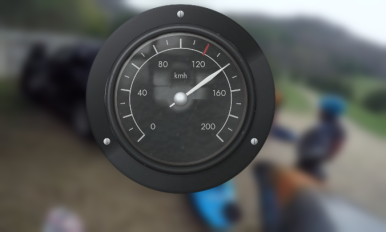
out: 140,km/h
